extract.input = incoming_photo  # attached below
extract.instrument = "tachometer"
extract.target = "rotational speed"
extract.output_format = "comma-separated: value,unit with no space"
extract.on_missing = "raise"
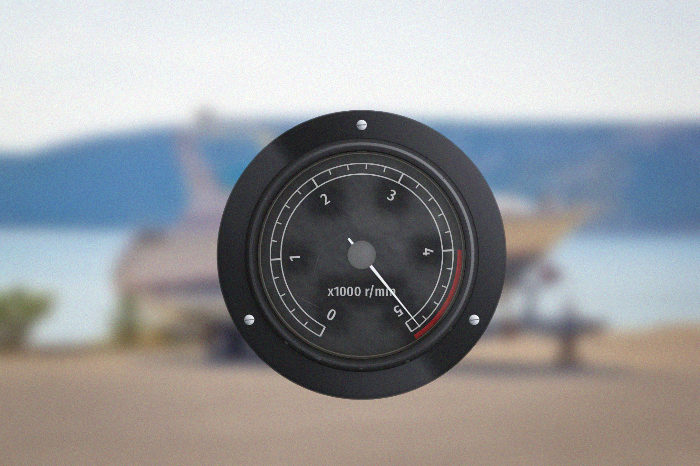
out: 4900,rpm
